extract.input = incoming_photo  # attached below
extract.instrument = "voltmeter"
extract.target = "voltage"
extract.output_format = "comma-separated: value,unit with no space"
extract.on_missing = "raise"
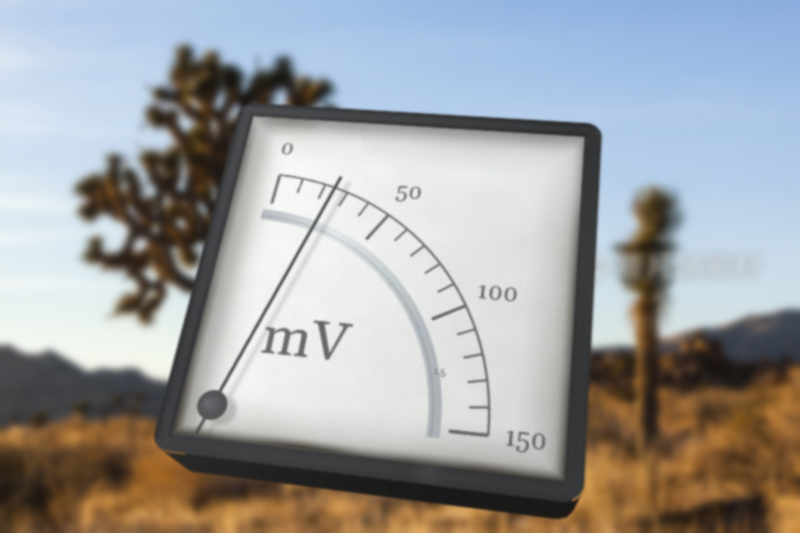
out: 25,mV
